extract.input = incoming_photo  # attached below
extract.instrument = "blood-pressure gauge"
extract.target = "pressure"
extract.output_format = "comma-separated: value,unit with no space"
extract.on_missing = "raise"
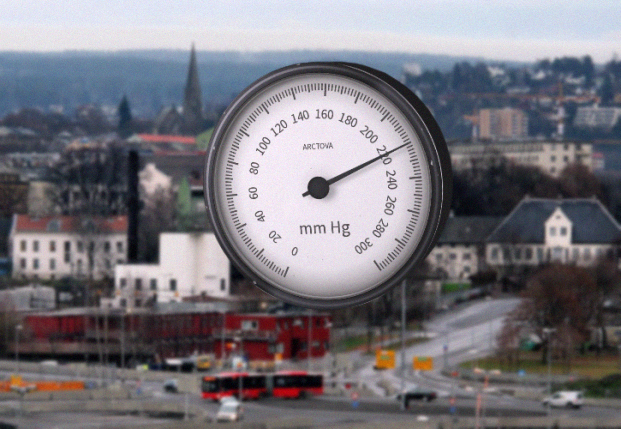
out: 220,mmHg
